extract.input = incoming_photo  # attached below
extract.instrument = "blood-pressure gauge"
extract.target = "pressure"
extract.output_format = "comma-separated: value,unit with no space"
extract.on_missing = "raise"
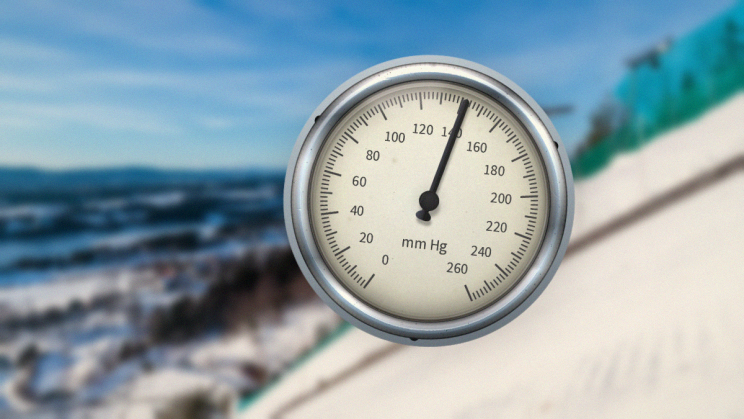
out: 142,mmHg
